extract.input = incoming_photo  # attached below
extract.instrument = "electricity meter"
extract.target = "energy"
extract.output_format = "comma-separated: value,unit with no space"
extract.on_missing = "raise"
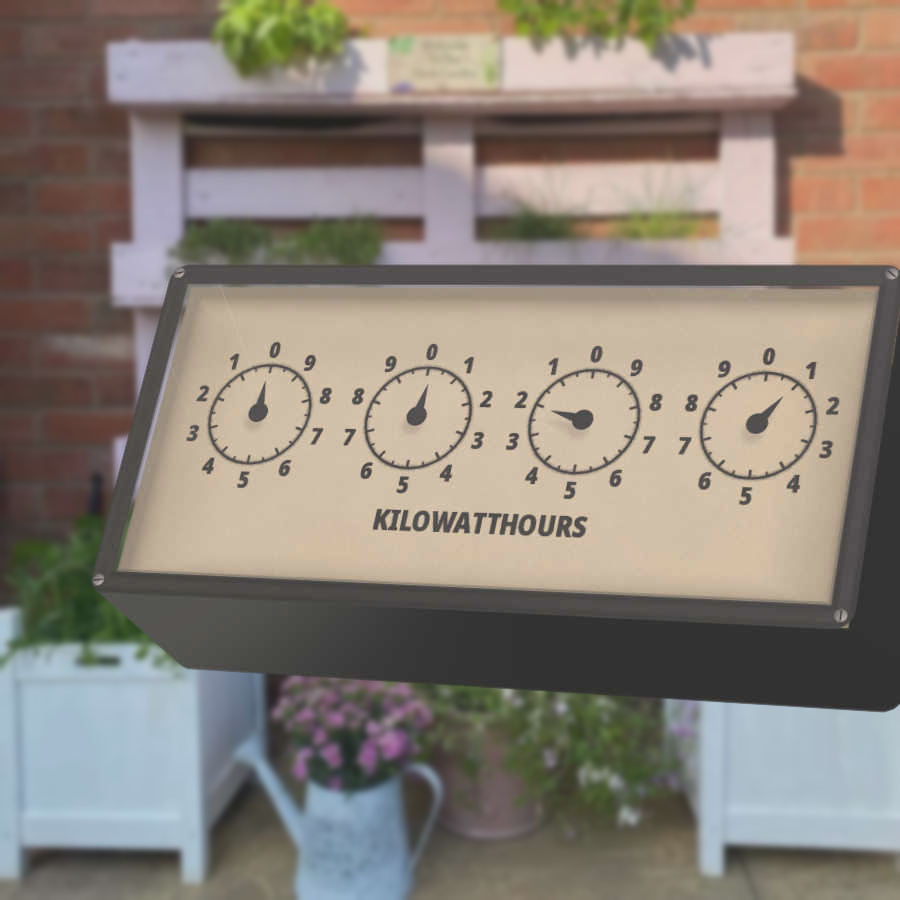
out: 21,kWh
